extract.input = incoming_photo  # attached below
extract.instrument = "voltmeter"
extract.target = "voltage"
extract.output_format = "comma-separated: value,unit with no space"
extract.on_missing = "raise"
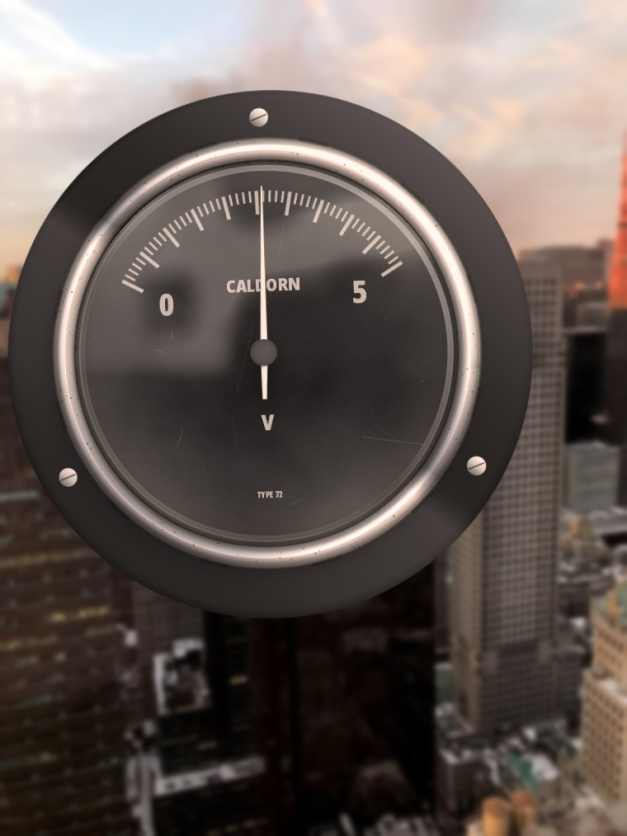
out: 2.6,V
